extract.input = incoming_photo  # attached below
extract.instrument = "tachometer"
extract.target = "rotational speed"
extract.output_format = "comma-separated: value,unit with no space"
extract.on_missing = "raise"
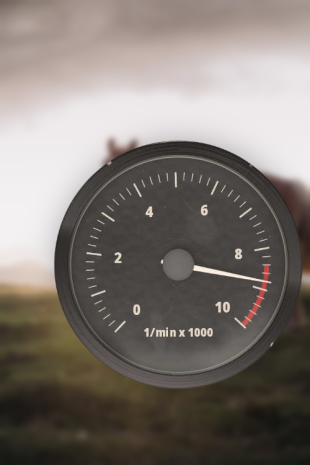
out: 8800,rpm
